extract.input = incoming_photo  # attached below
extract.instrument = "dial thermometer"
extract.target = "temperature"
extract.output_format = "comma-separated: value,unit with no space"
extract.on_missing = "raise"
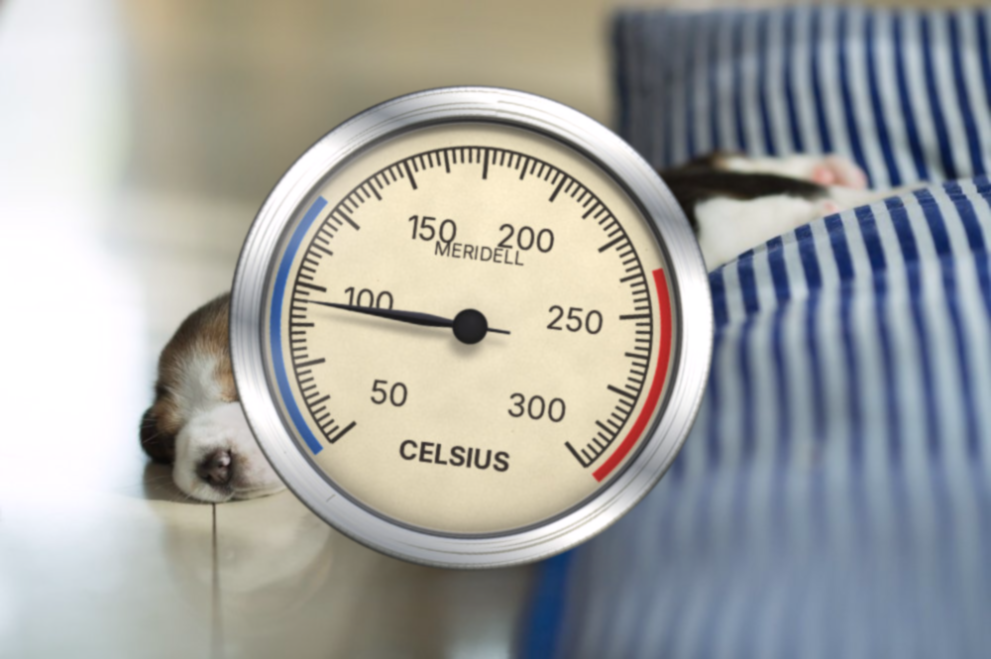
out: 95,°C
